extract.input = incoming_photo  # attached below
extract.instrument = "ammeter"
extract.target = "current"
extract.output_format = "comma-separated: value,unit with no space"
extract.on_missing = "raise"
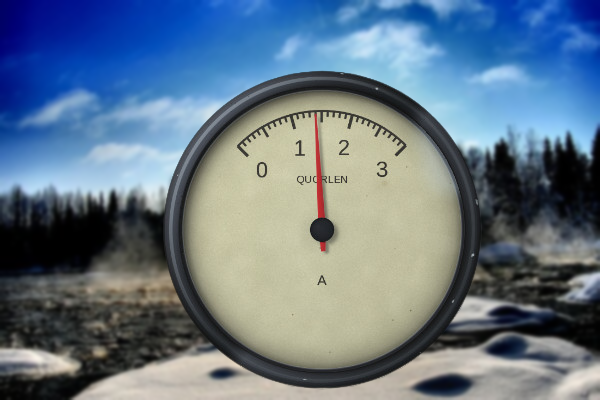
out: 1.4,A
